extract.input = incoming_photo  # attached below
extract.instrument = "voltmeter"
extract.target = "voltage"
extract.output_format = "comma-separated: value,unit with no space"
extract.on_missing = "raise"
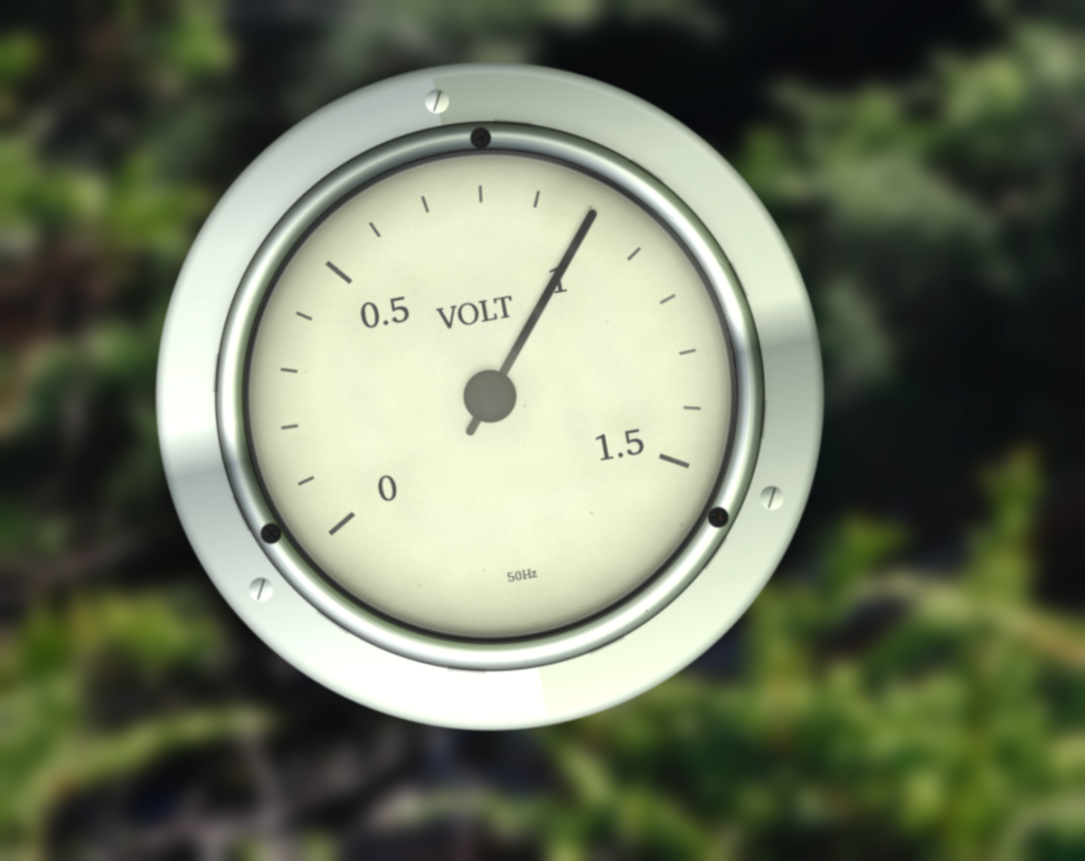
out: 1,V
